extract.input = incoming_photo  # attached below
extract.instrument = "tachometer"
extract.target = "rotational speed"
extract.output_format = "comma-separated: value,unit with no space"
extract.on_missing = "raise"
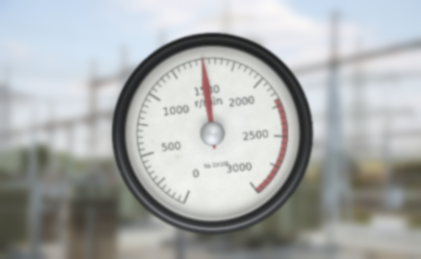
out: 1500,rpm
